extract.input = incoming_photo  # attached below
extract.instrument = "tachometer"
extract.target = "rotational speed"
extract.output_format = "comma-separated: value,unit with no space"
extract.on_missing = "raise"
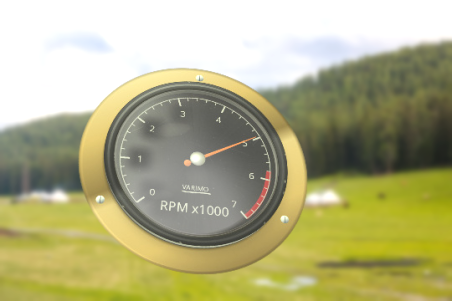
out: 5000,rpm
